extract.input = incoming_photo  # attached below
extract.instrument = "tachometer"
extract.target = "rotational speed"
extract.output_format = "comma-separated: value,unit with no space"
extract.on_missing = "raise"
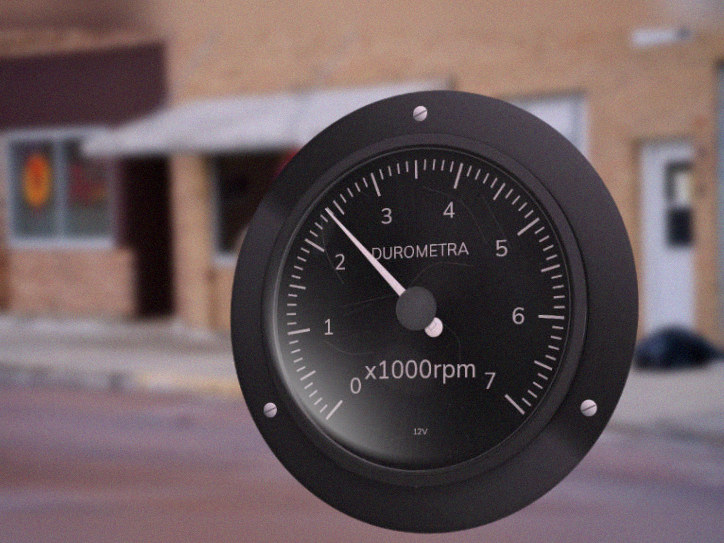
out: 2400,rpm
